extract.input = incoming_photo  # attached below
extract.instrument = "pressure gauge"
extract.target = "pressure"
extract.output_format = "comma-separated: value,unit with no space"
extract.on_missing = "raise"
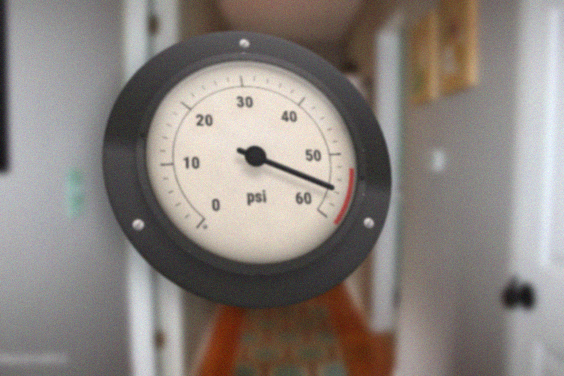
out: 56,psi
